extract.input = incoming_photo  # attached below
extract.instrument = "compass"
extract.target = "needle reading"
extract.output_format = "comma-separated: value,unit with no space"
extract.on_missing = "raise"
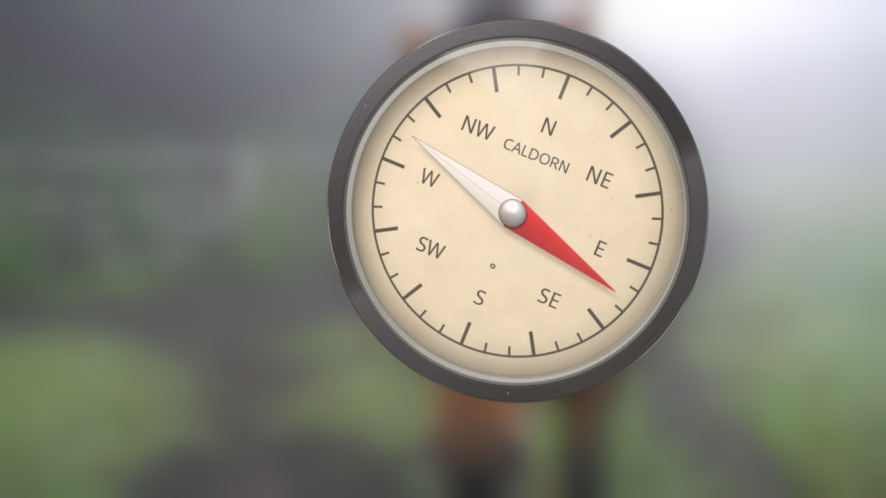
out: 105,°
